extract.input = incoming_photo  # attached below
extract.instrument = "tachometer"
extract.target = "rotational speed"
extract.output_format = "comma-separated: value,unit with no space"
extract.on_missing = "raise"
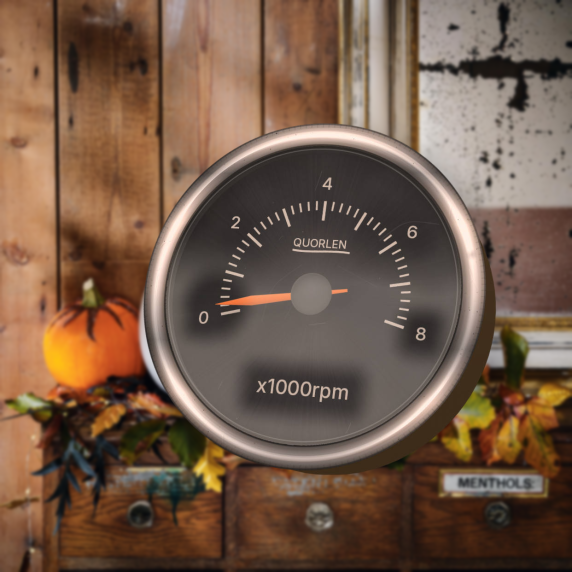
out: 200,rpm
